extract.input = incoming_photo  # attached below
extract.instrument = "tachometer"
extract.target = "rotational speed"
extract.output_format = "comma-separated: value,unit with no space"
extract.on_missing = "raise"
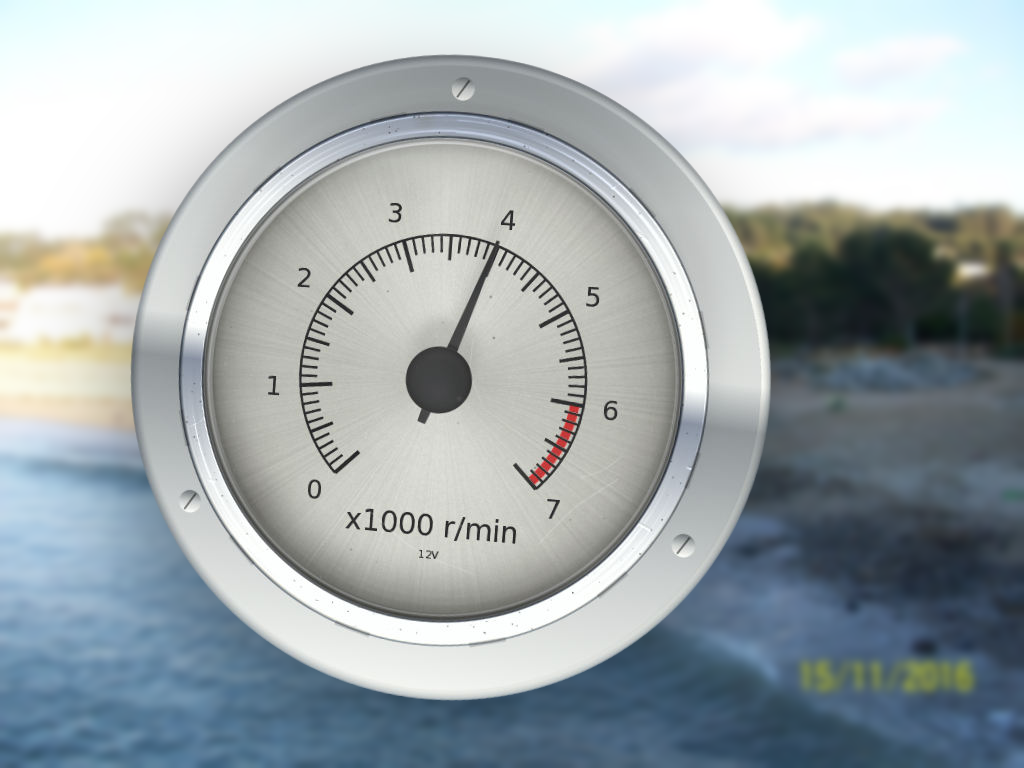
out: 4000,rpm
